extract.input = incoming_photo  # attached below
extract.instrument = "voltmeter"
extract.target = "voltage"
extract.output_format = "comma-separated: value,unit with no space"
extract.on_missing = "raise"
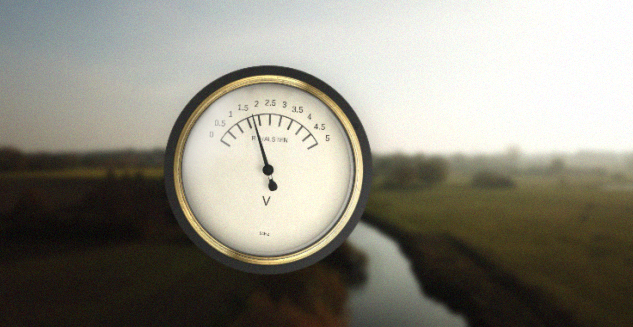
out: 1.75,V
